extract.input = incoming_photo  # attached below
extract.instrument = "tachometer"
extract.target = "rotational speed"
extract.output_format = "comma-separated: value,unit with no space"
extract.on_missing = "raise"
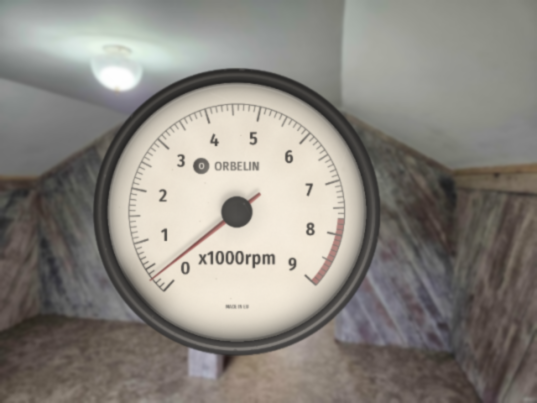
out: 300,rpm
